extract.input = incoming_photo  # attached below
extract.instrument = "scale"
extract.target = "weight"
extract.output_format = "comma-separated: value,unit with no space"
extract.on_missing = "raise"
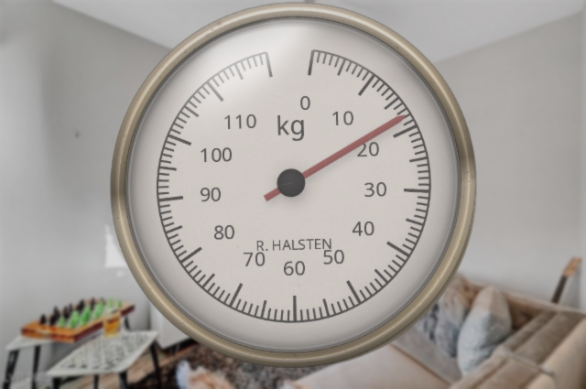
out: 18,kg
